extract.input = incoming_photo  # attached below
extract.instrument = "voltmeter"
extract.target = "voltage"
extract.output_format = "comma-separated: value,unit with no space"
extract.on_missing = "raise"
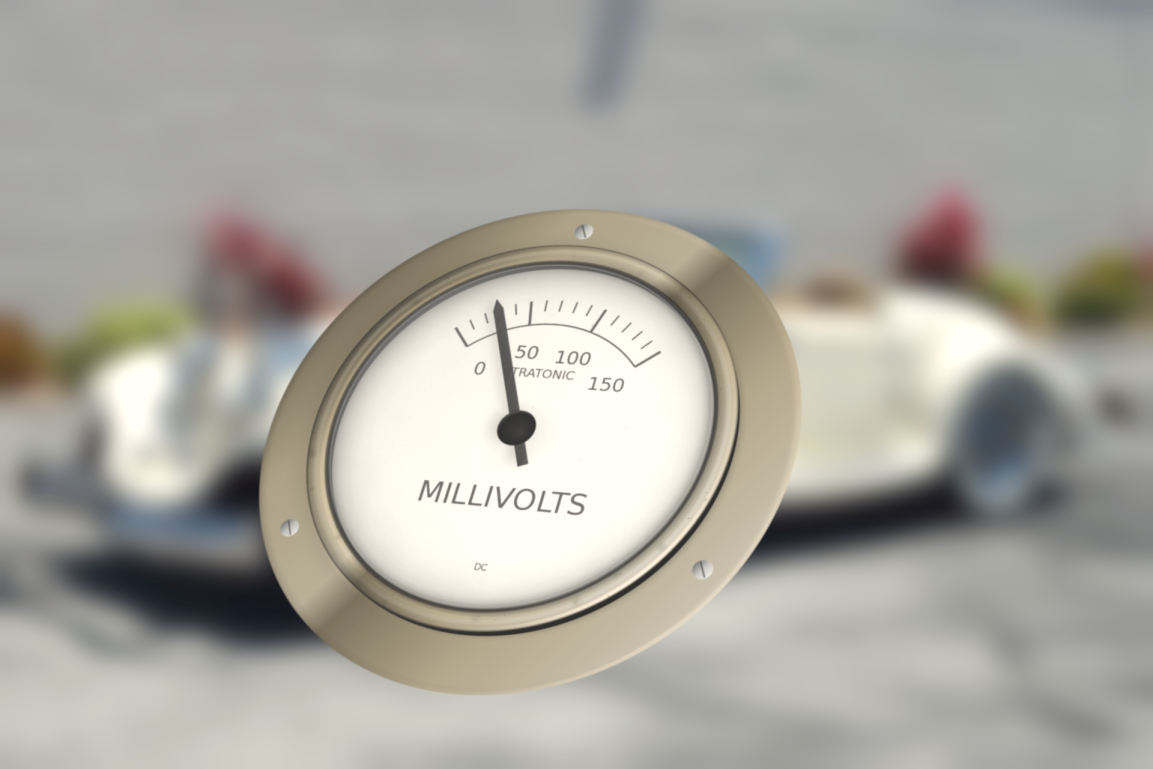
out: 30,mV
